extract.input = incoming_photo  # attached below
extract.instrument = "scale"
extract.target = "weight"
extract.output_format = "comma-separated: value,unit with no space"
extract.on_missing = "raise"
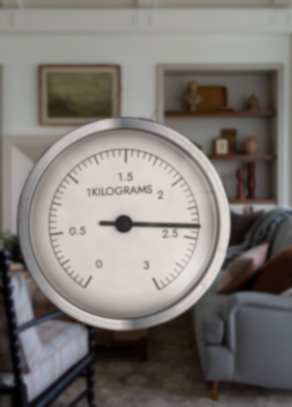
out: 2.4,kg
